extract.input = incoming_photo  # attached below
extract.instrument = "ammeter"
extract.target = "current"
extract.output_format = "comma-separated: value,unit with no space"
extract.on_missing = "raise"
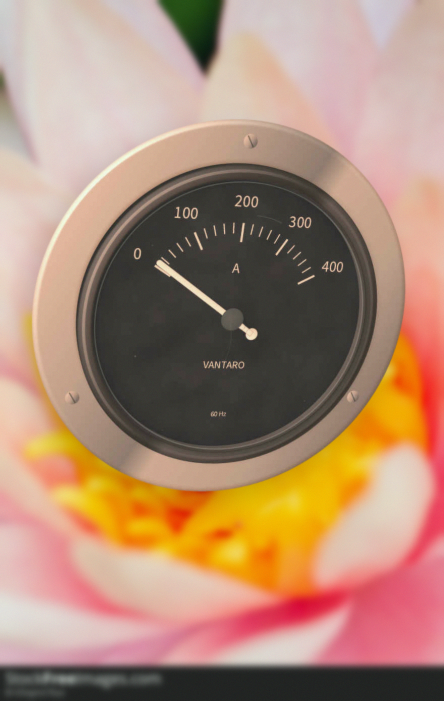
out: 10,A
